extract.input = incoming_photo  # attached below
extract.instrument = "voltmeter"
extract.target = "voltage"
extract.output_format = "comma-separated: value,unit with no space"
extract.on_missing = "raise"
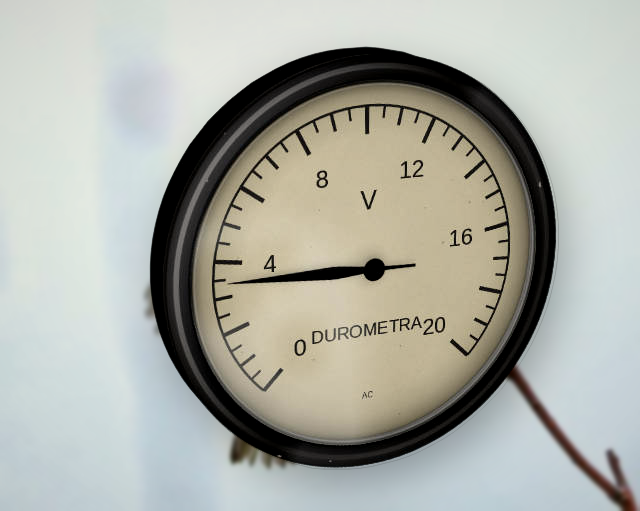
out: 3.5,V
